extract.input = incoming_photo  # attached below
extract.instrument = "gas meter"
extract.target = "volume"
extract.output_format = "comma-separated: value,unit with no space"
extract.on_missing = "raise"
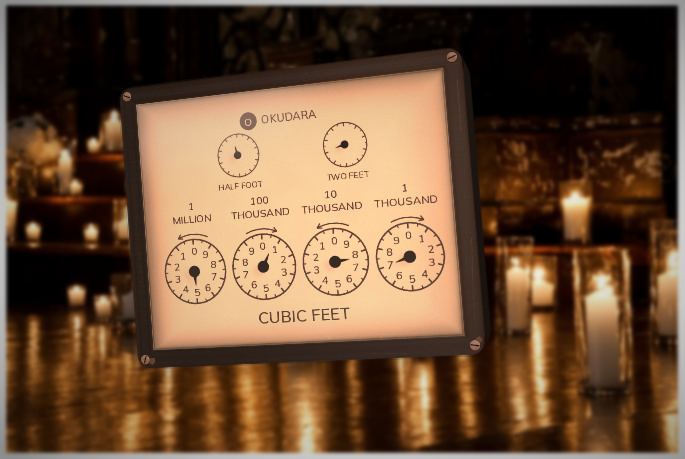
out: 507700,ft³
